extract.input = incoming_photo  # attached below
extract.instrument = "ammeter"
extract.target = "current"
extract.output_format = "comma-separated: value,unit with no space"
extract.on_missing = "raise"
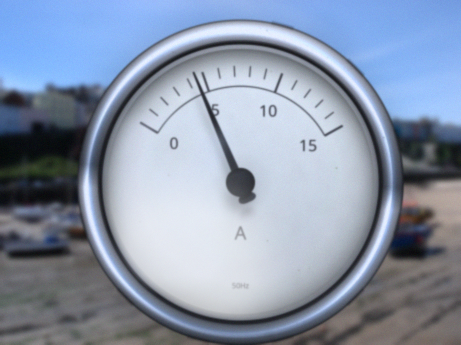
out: 4.5,A
